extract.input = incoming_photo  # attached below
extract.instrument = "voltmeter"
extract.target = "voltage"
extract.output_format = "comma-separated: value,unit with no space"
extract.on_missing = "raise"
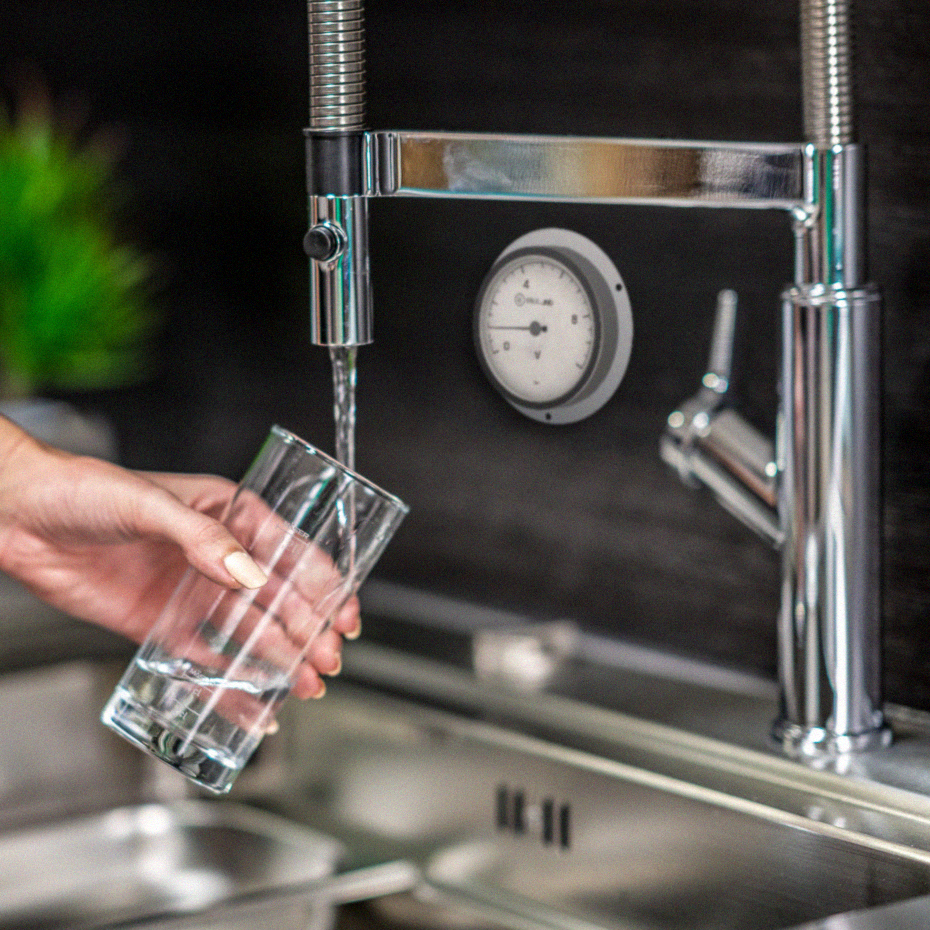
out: 1,V
